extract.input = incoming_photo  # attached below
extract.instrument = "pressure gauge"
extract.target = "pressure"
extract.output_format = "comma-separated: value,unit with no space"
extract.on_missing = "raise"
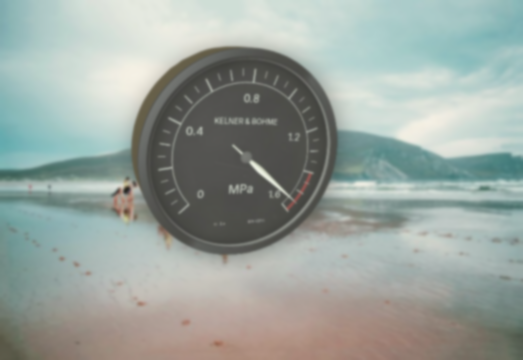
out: 1.55,MPa
